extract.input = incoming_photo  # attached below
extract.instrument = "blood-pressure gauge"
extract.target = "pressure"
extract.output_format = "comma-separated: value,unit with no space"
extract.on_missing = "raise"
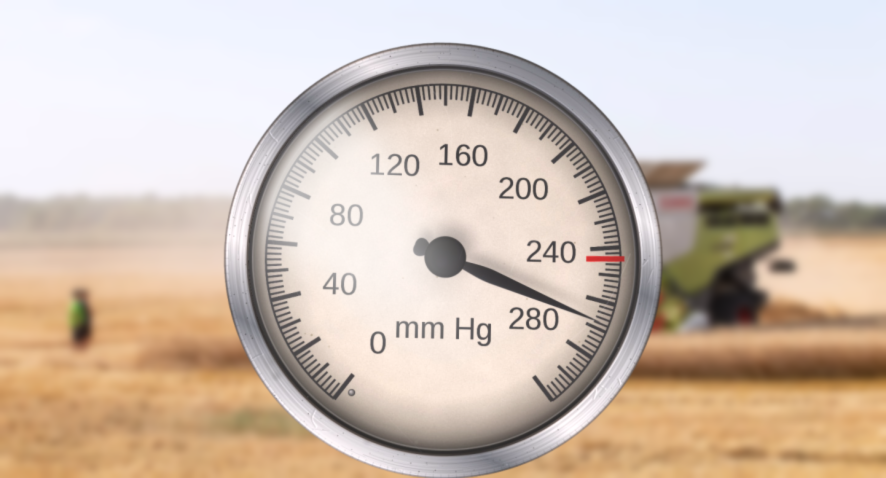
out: 268,mmHg
